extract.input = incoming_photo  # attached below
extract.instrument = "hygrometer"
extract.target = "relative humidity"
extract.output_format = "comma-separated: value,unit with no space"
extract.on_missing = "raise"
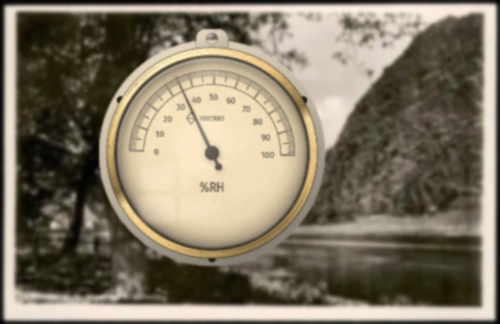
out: 35,%
